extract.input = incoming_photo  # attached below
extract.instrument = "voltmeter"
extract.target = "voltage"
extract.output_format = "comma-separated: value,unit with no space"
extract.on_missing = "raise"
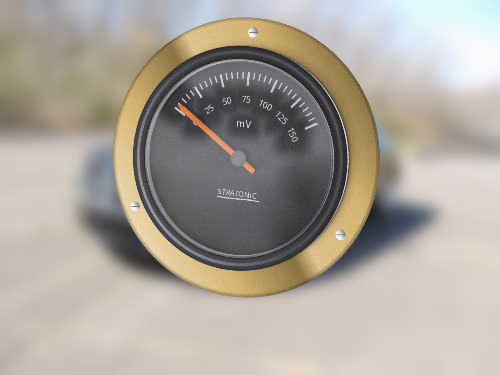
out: 5,mV
